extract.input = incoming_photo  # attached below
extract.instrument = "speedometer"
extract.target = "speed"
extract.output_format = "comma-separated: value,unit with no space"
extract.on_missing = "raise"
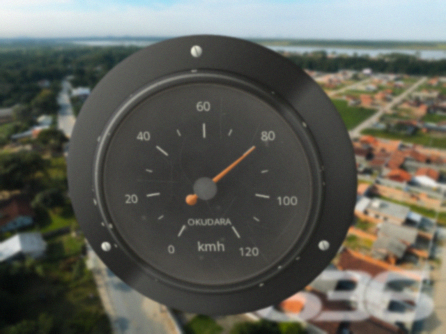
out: 80,km/h
